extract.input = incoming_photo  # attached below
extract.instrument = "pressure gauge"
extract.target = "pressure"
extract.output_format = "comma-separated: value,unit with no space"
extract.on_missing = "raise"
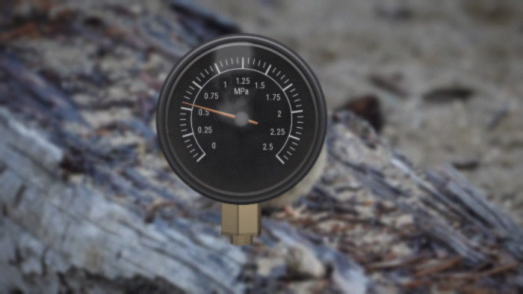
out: 0.55,MPa
